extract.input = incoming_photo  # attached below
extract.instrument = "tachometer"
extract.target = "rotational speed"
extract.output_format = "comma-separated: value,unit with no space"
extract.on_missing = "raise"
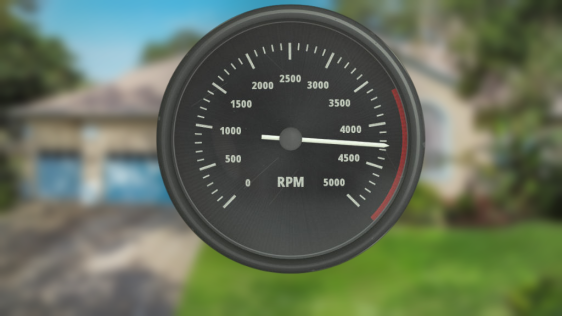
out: 4250,rpm
